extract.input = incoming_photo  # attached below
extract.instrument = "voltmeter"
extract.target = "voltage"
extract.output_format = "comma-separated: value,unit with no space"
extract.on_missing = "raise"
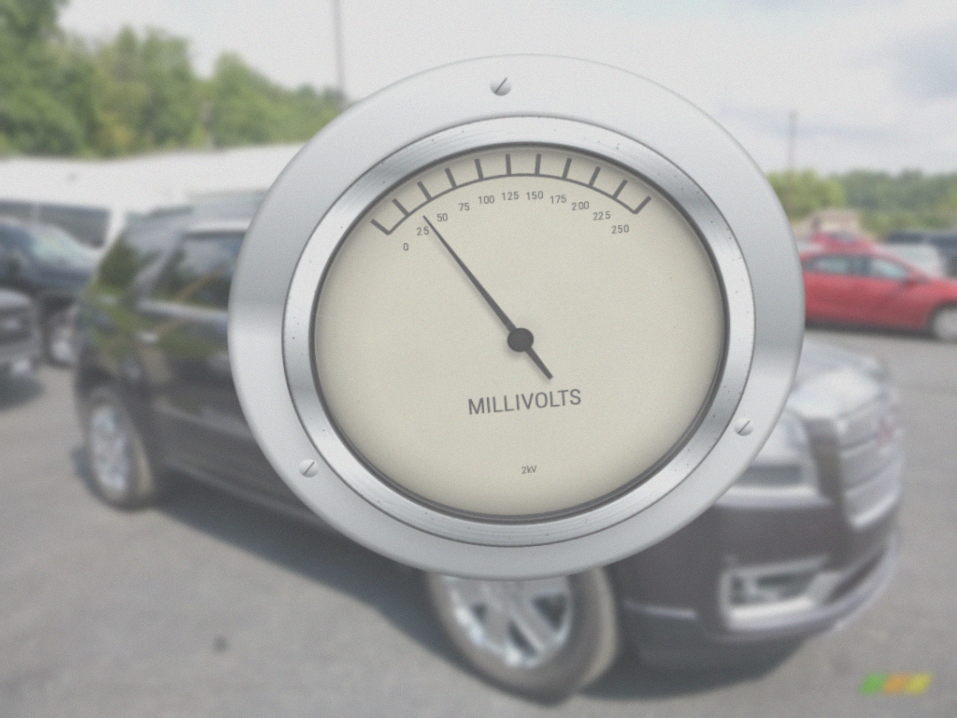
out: 37.5,mV
